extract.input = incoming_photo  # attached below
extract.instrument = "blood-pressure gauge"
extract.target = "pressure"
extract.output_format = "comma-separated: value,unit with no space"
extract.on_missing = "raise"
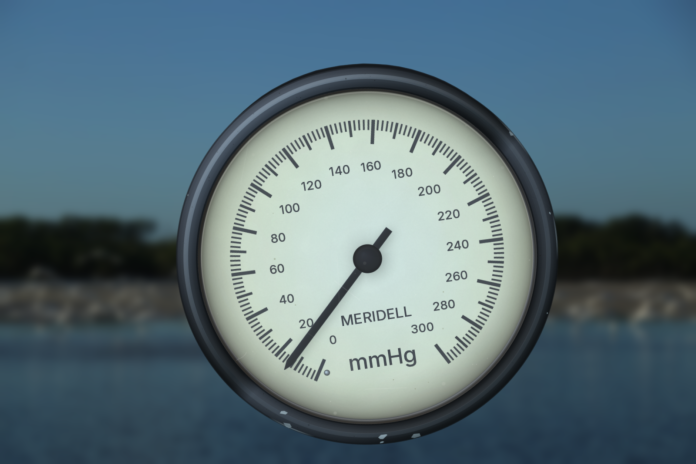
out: 14,mmHg
